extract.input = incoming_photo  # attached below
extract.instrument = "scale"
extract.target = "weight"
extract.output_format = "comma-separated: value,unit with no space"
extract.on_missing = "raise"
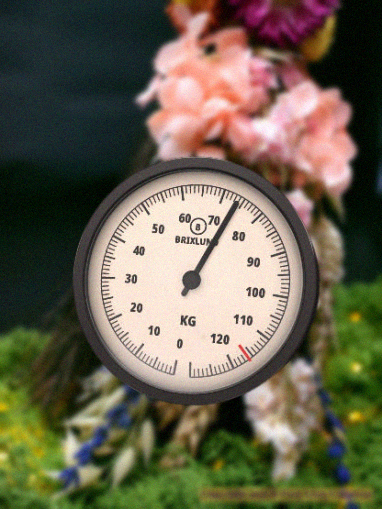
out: 74,kg
